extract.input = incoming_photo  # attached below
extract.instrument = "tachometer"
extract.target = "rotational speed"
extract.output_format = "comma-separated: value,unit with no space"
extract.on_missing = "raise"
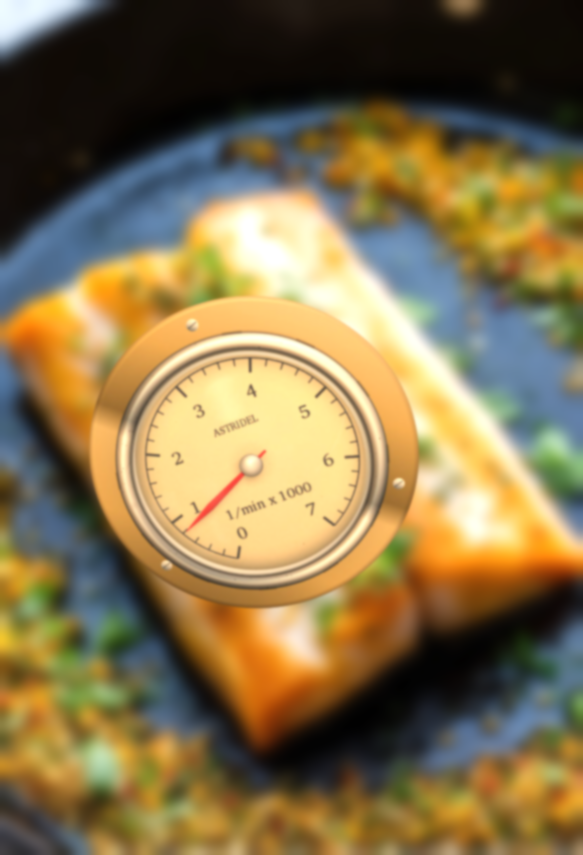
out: 800,rpm
